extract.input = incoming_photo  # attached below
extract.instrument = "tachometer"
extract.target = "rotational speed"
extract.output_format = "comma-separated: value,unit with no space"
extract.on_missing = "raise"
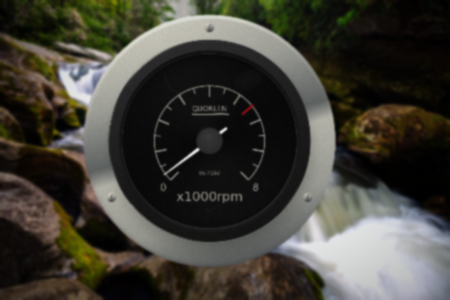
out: 250,rpm
